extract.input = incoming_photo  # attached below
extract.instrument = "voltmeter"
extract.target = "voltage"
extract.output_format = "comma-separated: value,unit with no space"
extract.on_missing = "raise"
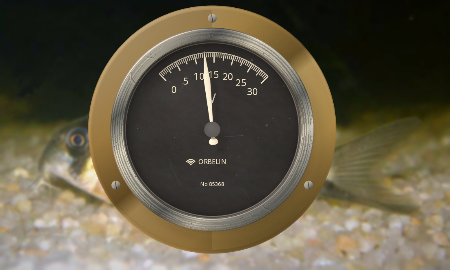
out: 12.5,V
